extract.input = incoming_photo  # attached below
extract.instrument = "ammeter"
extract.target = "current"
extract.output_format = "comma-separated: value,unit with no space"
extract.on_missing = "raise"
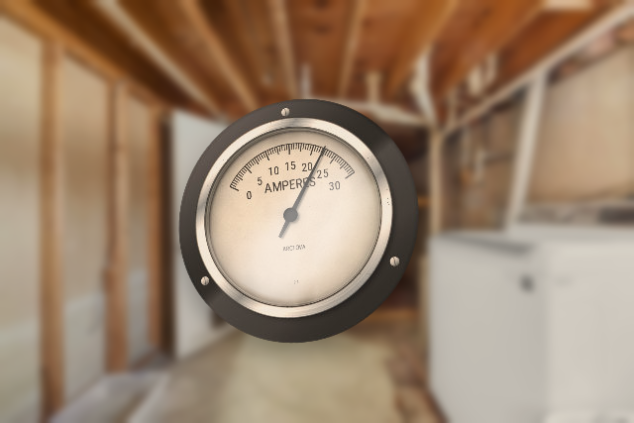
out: 22.5,A
